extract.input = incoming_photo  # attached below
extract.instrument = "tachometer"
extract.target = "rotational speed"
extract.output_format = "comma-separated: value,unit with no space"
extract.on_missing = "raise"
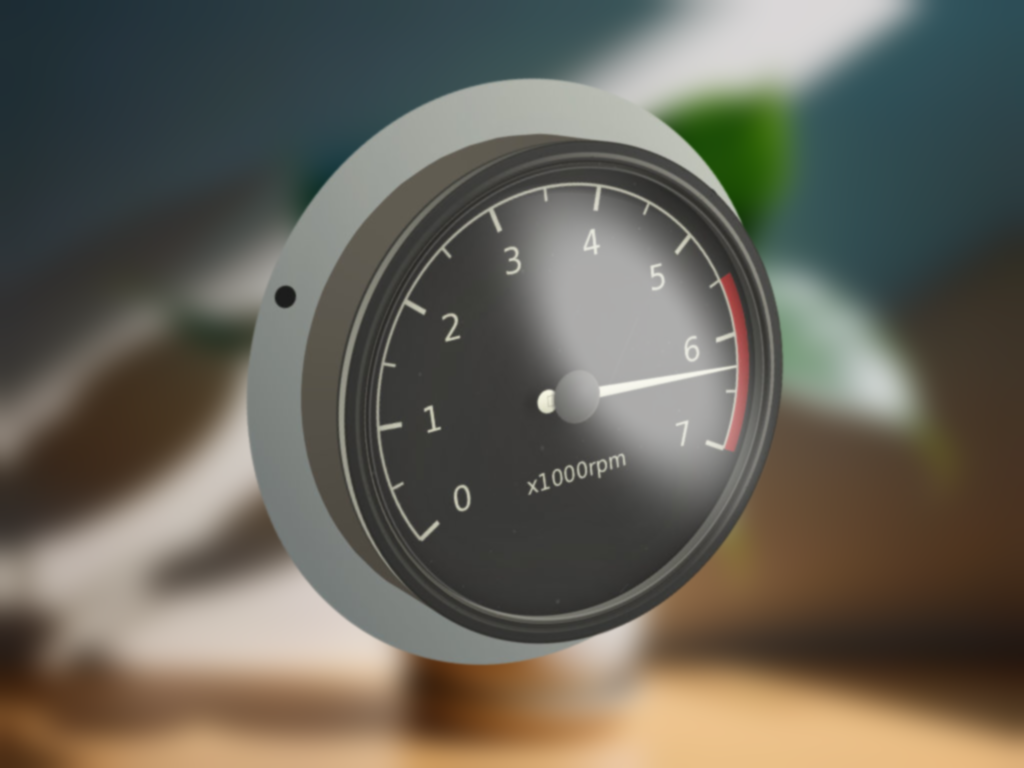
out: 6250,rpm
